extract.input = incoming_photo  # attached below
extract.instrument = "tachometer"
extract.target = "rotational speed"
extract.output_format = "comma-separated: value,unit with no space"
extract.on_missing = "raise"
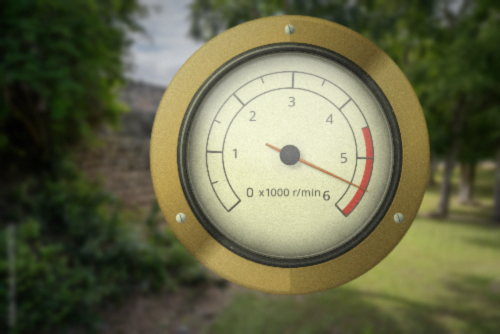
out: 5500,rpm
